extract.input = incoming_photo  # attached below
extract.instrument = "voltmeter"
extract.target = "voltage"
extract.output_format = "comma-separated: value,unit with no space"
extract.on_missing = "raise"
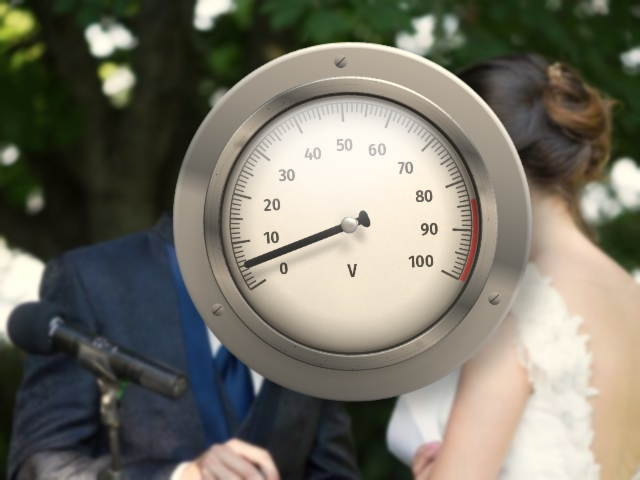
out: 5,V
